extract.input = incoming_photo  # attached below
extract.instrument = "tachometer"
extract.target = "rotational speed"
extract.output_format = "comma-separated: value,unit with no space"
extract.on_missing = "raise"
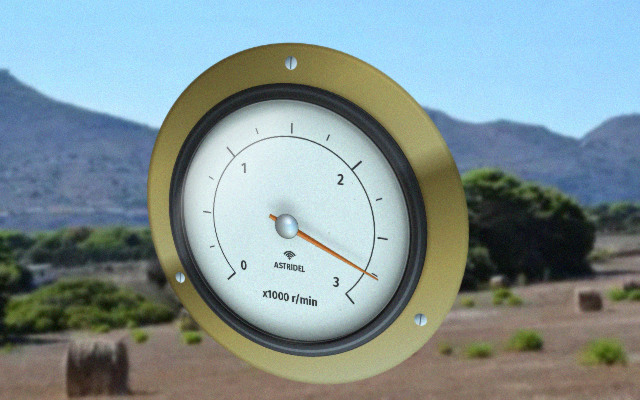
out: 2750,rpm
